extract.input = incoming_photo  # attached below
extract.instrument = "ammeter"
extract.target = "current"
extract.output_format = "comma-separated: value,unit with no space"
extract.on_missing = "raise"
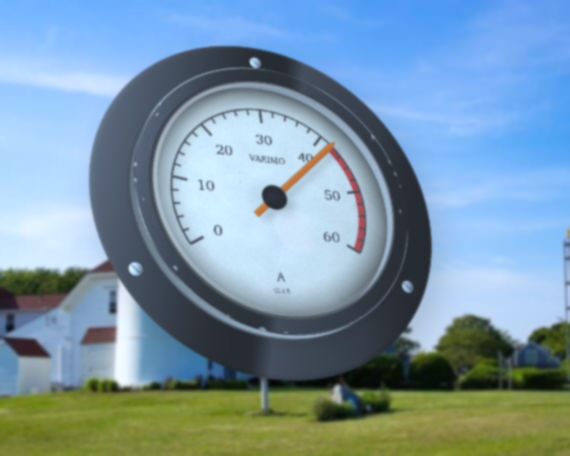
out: 42,A
